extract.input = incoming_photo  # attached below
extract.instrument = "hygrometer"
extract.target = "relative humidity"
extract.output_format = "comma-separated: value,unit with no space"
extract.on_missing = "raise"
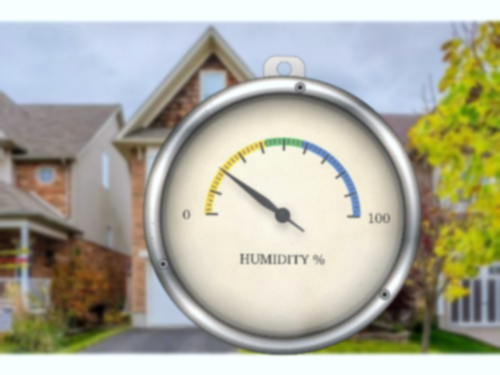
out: 20,%
